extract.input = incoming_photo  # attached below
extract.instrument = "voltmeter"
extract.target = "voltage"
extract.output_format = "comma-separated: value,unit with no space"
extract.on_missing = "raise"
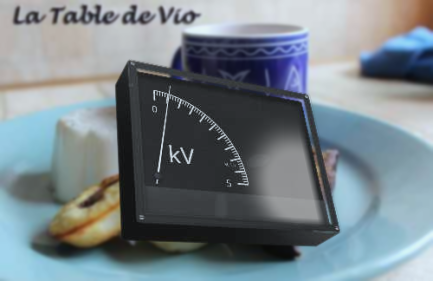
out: 0.5,kV
